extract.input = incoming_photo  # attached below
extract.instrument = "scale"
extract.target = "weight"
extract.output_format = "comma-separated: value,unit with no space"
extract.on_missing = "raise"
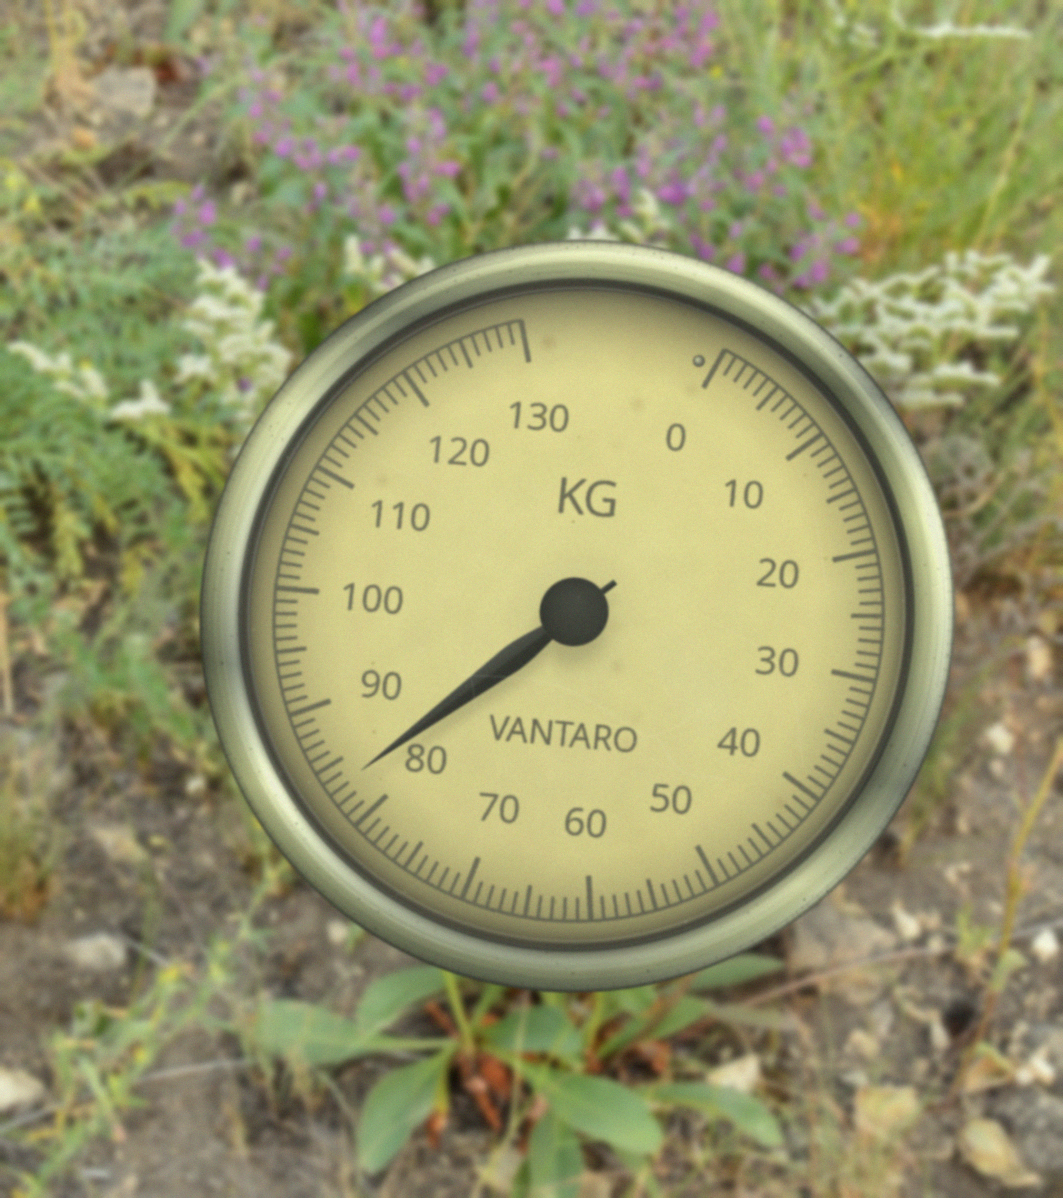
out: 83,kg
